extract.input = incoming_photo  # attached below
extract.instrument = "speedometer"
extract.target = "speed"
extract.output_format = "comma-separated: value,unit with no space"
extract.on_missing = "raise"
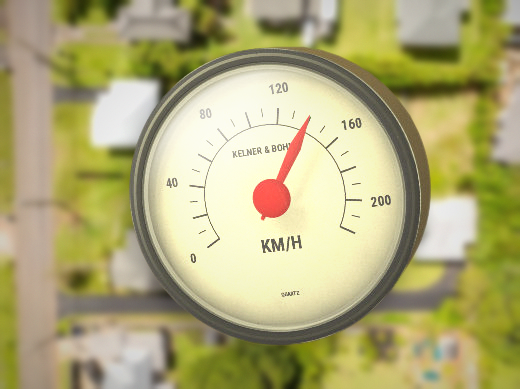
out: 140,km/h
